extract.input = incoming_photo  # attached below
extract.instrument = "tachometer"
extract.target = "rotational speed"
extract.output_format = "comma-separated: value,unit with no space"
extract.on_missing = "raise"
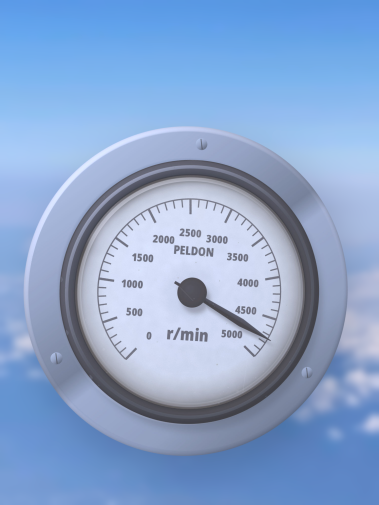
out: 4750,rpm
